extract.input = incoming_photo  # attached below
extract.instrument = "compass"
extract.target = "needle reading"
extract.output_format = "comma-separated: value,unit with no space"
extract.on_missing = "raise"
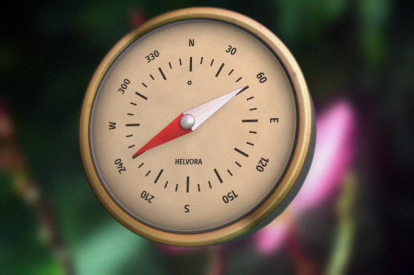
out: 240,°
